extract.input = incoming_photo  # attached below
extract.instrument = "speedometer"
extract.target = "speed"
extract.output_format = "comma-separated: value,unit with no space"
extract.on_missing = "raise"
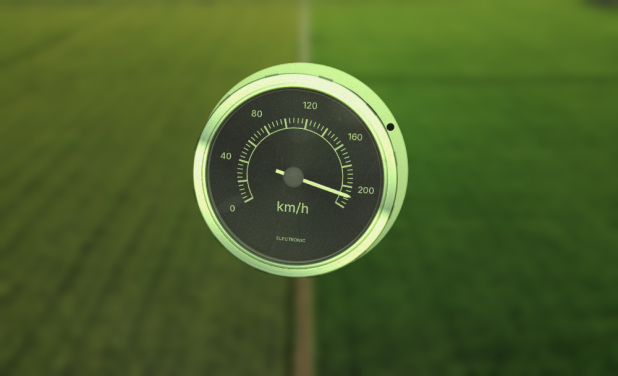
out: 208,km/h
